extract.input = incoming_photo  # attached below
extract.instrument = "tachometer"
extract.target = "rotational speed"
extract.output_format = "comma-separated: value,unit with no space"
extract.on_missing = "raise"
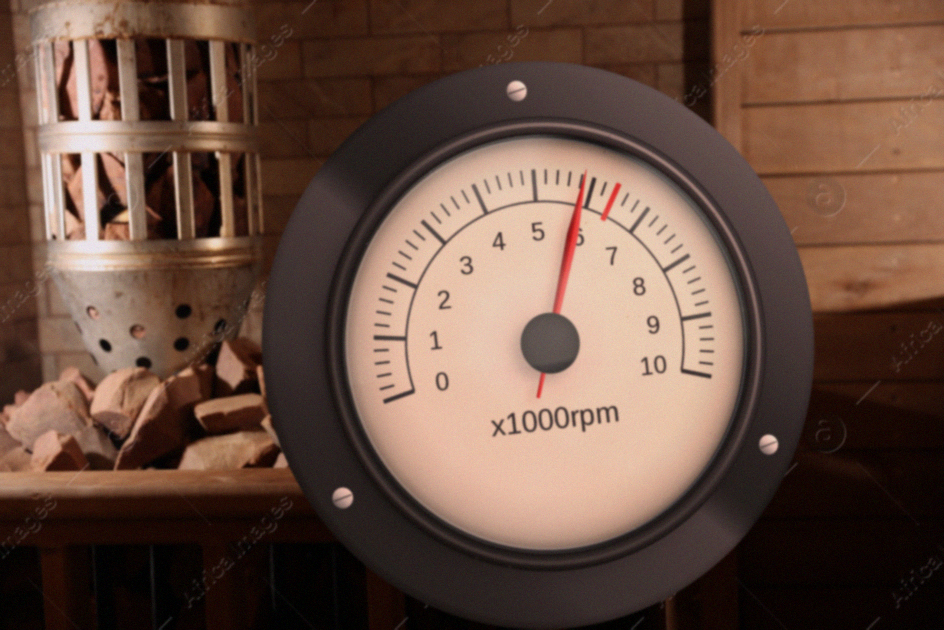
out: 5800,rpm
